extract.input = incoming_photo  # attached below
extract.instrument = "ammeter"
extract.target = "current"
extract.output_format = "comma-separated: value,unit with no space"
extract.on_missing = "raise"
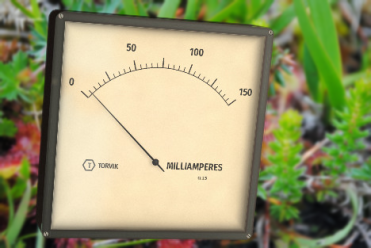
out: 5,mA
